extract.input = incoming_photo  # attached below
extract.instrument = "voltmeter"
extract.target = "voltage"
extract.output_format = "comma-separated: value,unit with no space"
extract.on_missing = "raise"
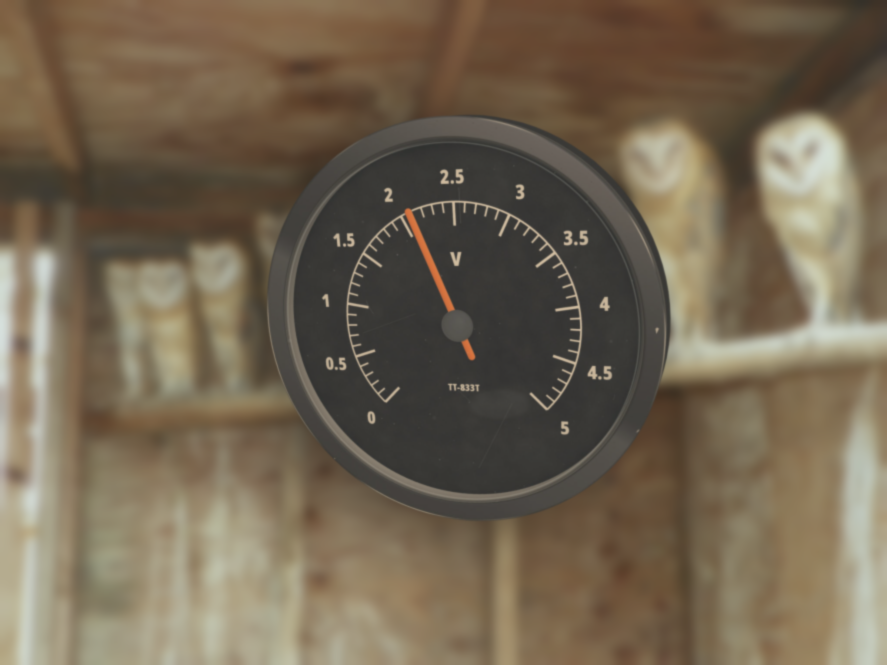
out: 2.1,V
